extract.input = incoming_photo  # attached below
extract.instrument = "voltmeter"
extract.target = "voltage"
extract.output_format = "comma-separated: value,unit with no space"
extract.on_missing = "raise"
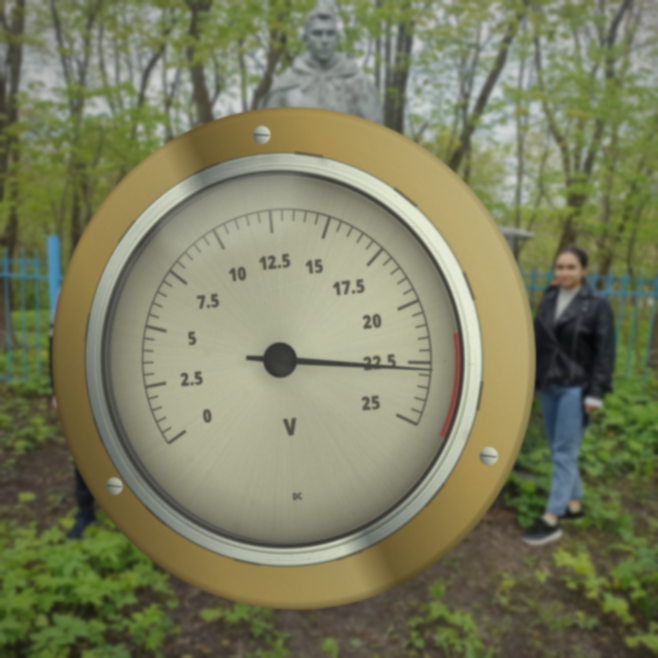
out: 22.75,V
